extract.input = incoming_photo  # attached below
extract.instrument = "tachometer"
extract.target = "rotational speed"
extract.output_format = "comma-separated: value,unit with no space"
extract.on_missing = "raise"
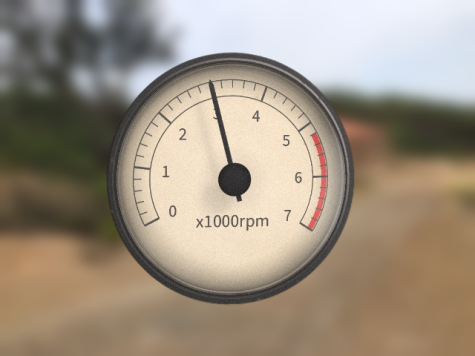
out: 3000,rpm
